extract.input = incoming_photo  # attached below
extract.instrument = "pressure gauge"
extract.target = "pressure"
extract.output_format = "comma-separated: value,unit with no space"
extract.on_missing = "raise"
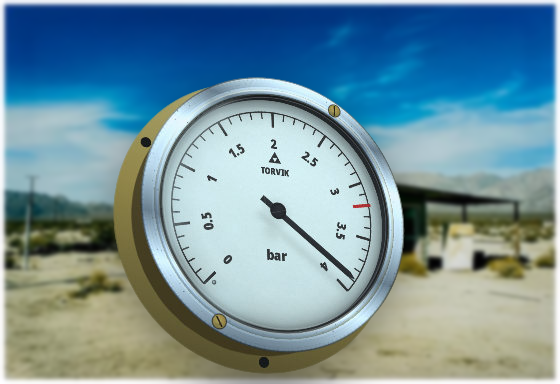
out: 3.9,bar
